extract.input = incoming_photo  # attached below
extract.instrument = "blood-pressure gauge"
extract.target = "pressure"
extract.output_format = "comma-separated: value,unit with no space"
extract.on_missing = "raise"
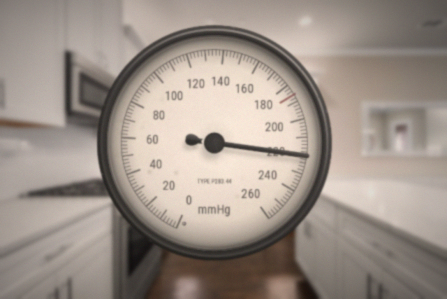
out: 220,mmHg
